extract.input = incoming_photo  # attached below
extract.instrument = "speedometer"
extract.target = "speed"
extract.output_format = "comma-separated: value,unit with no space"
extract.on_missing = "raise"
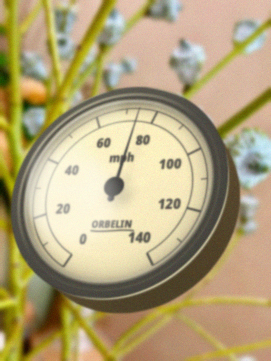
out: 75,mph
